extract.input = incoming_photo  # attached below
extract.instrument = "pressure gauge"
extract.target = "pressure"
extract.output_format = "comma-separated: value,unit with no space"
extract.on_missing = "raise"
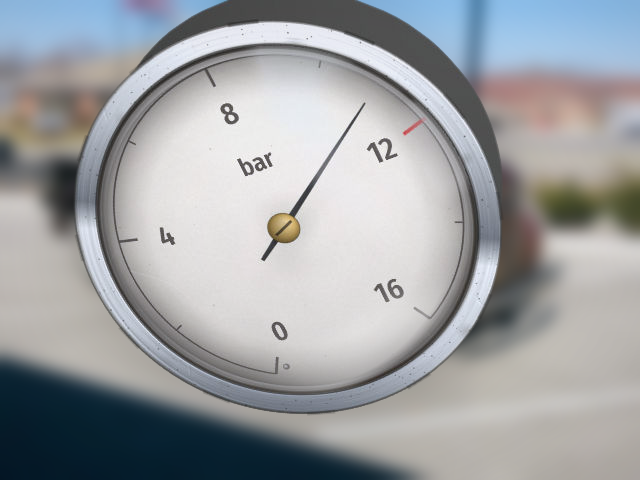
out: 11,bar
